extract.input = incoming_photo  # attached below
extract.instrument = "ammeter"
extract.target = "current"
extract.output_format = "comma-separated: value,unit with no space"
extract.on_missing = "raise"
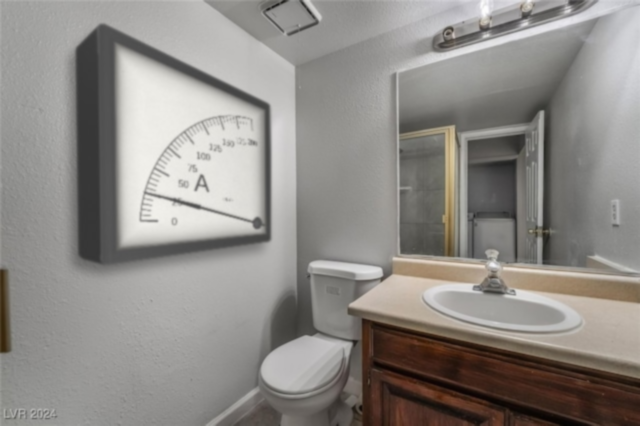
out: 25,A
